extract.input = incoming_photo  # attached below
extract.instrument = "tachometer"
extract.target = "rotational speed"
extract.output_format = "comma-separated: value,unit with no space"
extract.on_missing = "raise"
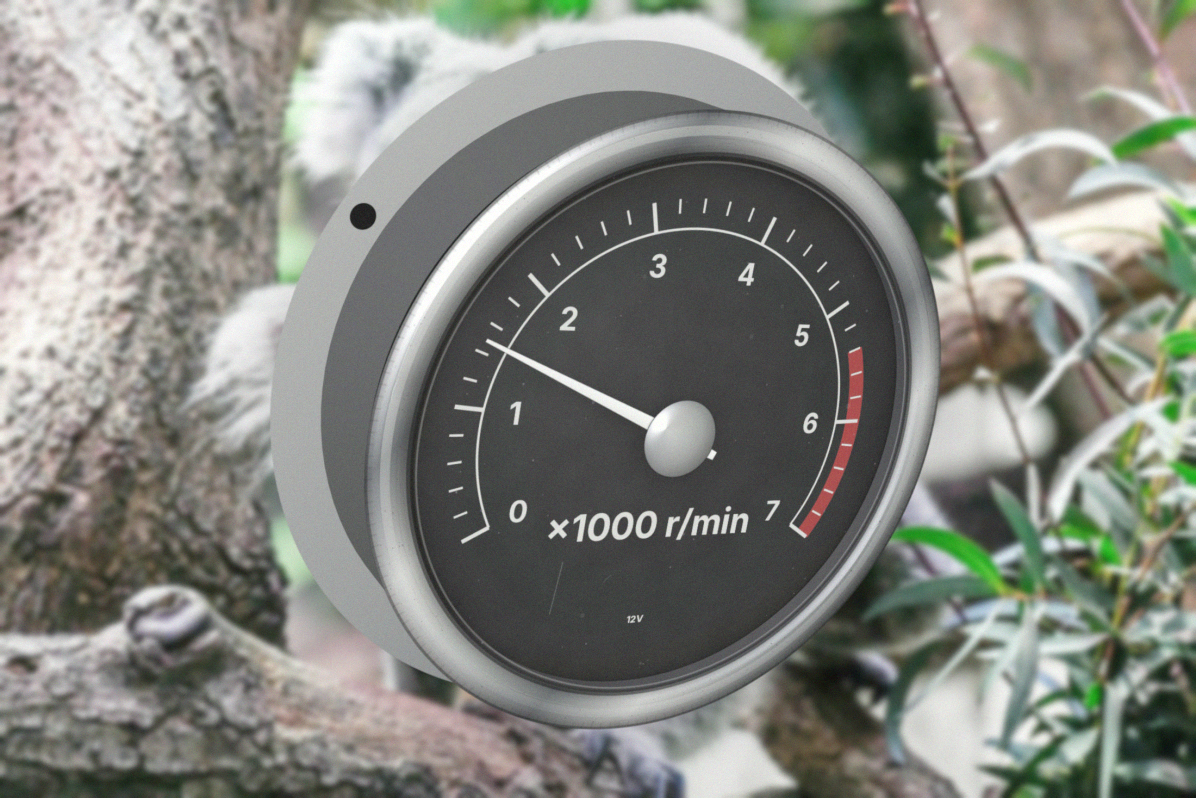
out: 1500,rpm
